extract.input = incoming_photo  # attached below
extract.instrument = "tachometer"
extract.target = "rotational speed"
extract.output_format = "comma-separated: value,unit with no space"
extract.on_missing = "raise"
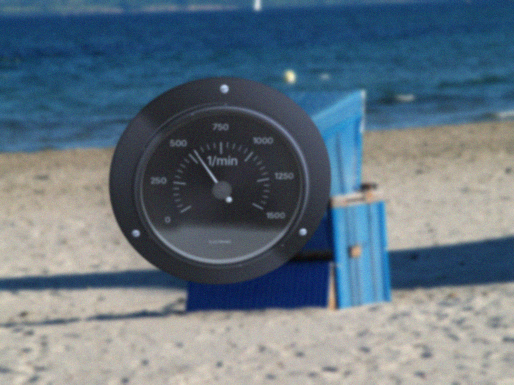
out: 550,rpm
